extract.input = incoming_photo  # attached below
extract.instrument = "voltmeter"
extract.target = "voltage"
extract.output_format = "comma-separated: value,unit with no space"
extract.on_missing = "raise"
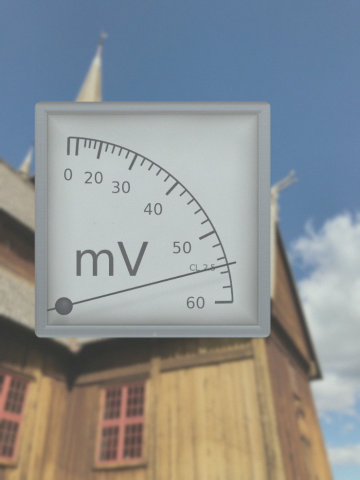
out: 55,mV
